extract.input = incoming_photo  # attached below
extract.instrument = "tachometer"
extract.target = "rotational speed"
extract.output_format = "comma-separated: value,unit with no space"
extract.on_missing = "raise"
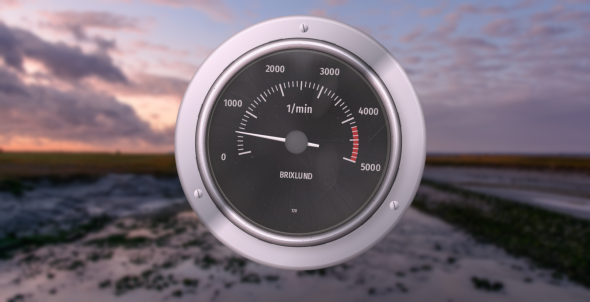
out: 500,rpm
